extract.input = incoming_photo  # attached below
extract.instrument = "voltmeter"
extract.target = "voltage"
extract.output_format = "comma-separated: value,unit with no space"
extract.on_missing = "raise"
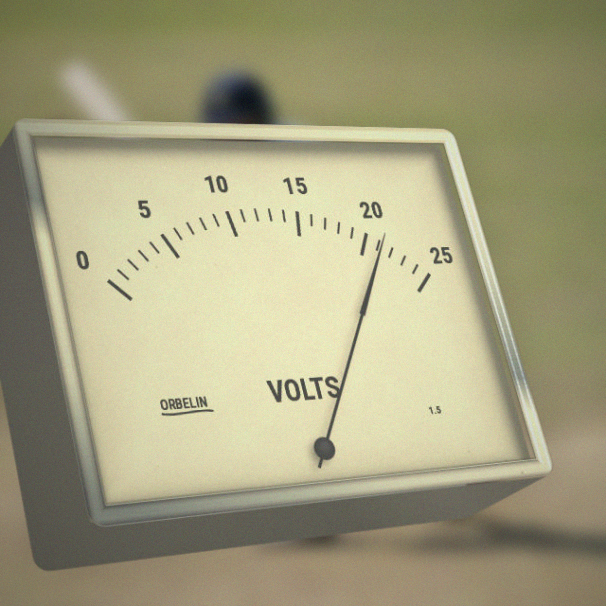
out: 21,V
